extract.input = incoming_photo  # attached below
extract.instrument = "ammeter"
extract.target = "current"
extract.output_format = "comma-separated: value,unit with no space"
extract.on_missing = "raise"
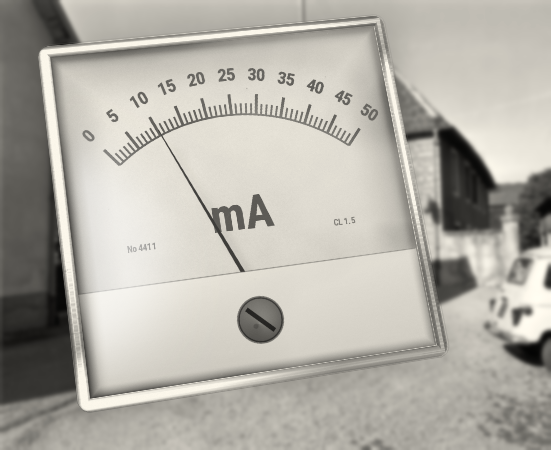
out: 10,mA
